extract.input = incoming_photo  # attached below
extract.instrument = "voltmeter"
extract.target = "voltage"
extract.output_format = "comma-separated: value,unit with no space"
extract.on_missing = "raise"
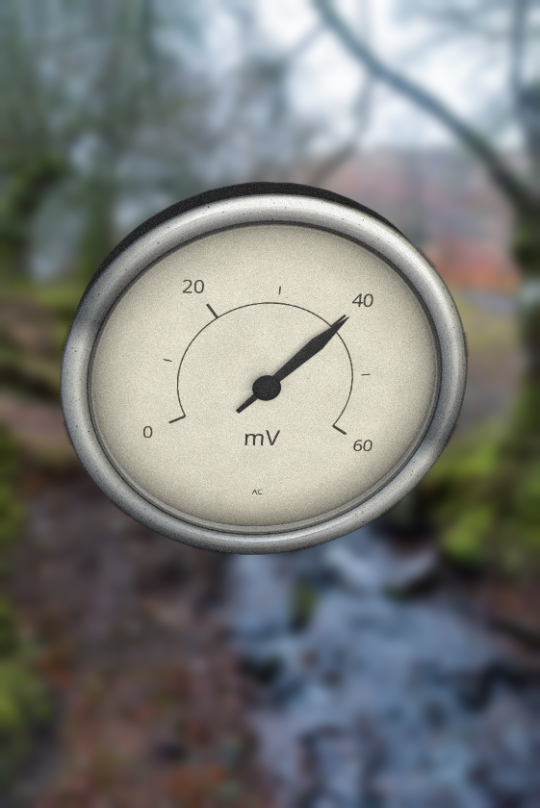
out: 40,mV
